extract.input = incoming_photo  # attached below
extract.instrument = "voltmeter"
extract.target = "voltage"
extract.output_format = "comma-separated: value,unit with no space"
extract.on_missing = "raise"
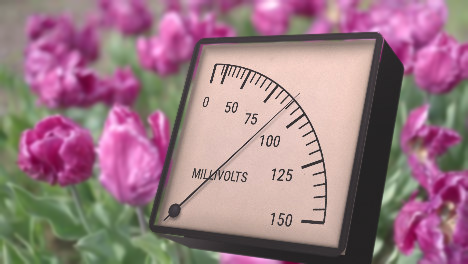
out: 90,mV
